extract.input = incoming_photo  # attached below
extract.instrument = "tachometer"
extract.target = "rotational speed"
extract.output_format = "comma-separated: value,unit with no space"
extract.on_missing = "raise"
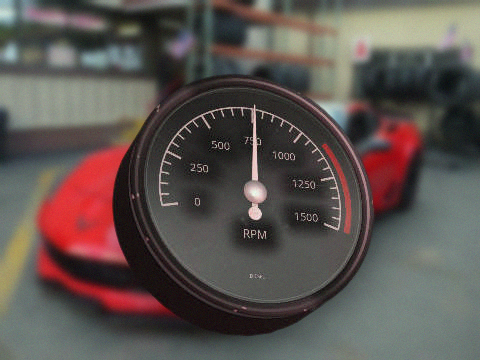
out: 750,rpm
